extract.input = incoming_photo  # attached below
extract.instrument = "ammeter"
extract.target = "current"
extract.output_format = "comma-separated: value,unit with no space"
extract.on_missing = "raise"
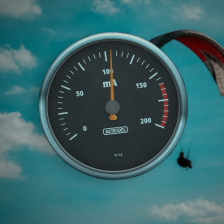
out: 105,mA
